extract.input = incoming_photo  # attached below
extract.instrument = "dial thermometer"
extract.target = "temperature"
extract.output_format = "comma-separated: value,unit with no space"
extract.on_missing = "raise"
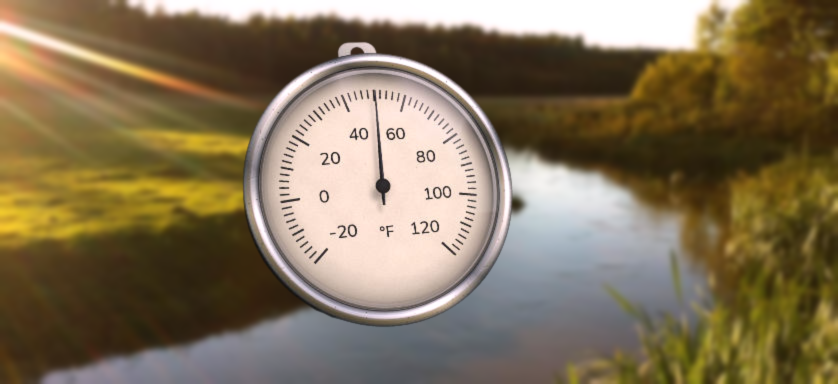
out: 50,°F
